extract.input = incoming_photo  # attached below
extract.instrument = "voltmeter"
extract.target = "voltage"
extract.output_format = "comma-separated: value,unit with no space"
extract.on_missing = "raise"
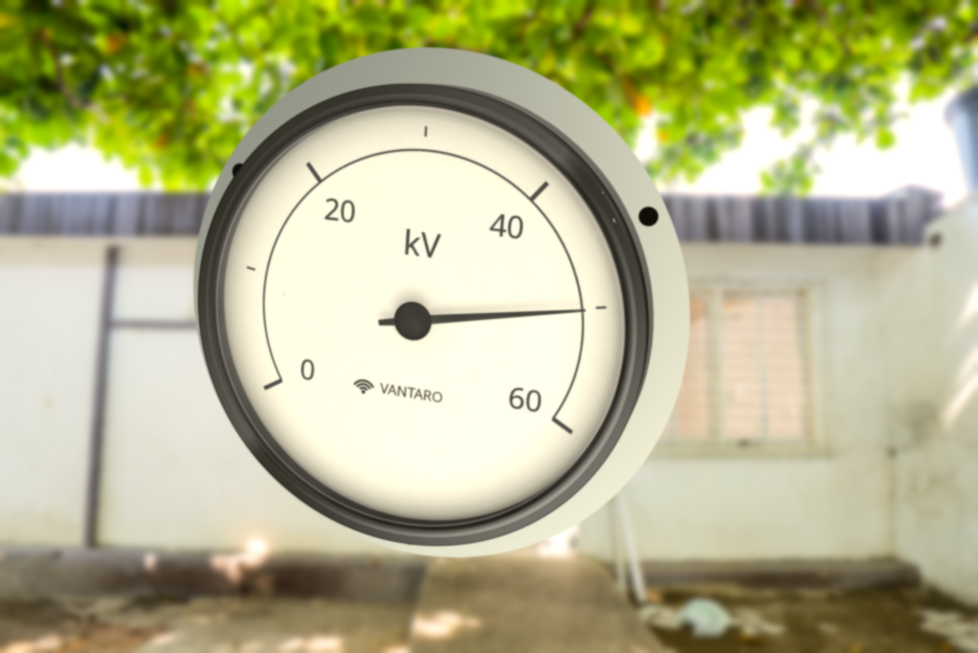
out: 50,kV
